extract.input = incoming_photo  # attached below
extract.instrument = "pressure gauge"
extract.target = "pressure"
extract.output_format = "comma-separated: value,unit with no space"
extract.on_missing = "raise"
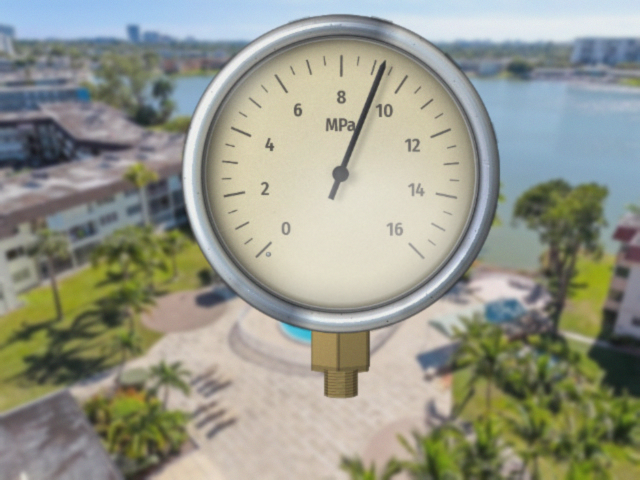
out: 9.25,MPa
